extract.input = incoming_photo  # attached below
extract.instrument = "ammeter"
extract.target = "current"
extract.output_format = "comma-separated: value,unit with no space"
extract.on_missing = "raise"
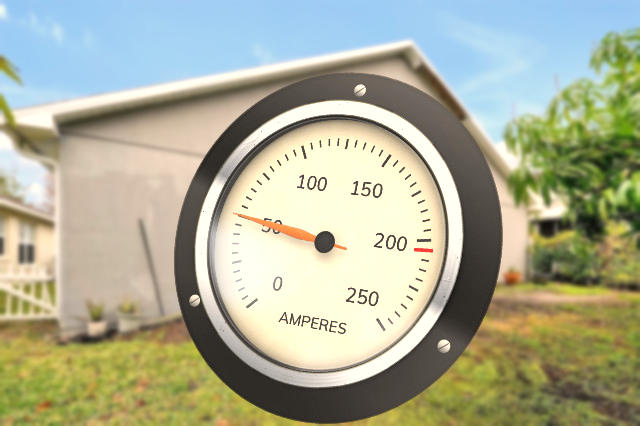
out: 50,A
